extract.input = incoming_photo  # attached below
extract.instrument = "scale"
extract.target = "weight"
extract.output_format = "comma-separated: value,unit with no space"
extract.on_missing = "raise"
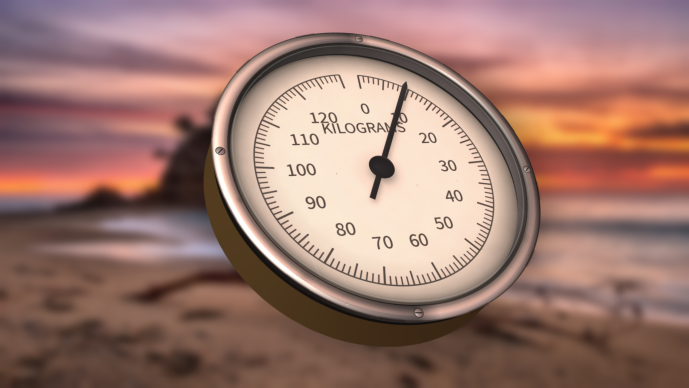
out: 9,kg
